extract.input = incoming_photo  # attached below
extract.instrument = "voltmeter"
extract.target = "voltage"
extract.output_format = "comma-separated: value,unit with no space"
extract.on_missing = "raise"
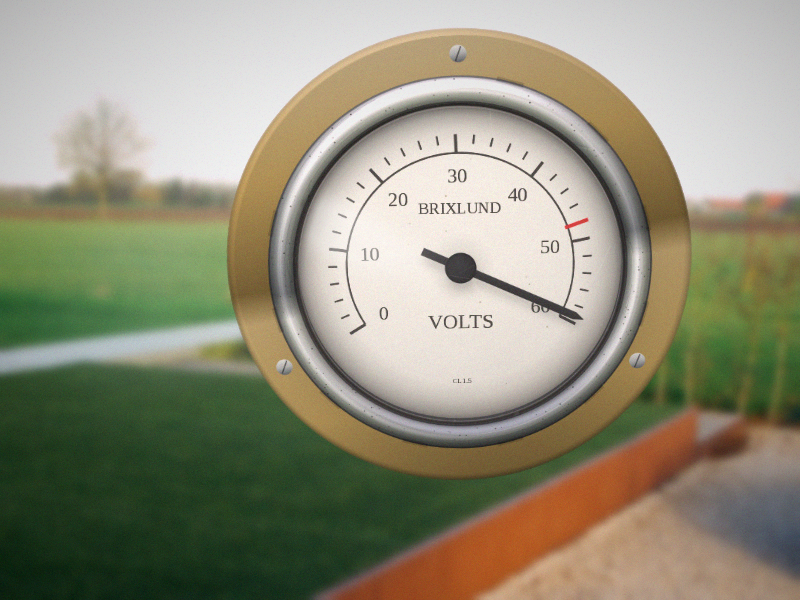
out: 59,V
